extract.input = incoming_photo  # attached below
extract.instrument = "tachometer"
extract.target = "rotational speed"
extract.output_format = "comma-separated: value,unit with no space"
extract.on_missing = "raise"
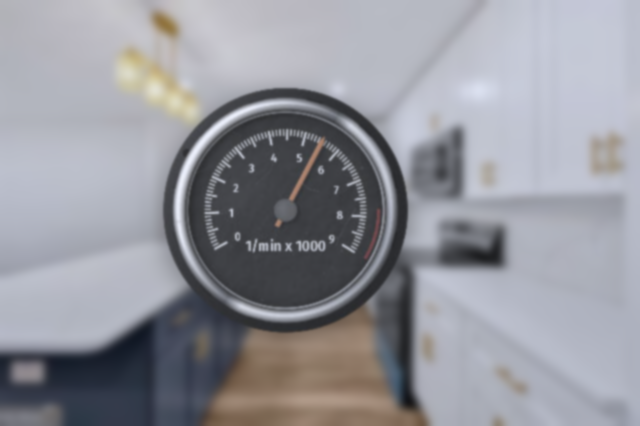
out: 5500,rpm
